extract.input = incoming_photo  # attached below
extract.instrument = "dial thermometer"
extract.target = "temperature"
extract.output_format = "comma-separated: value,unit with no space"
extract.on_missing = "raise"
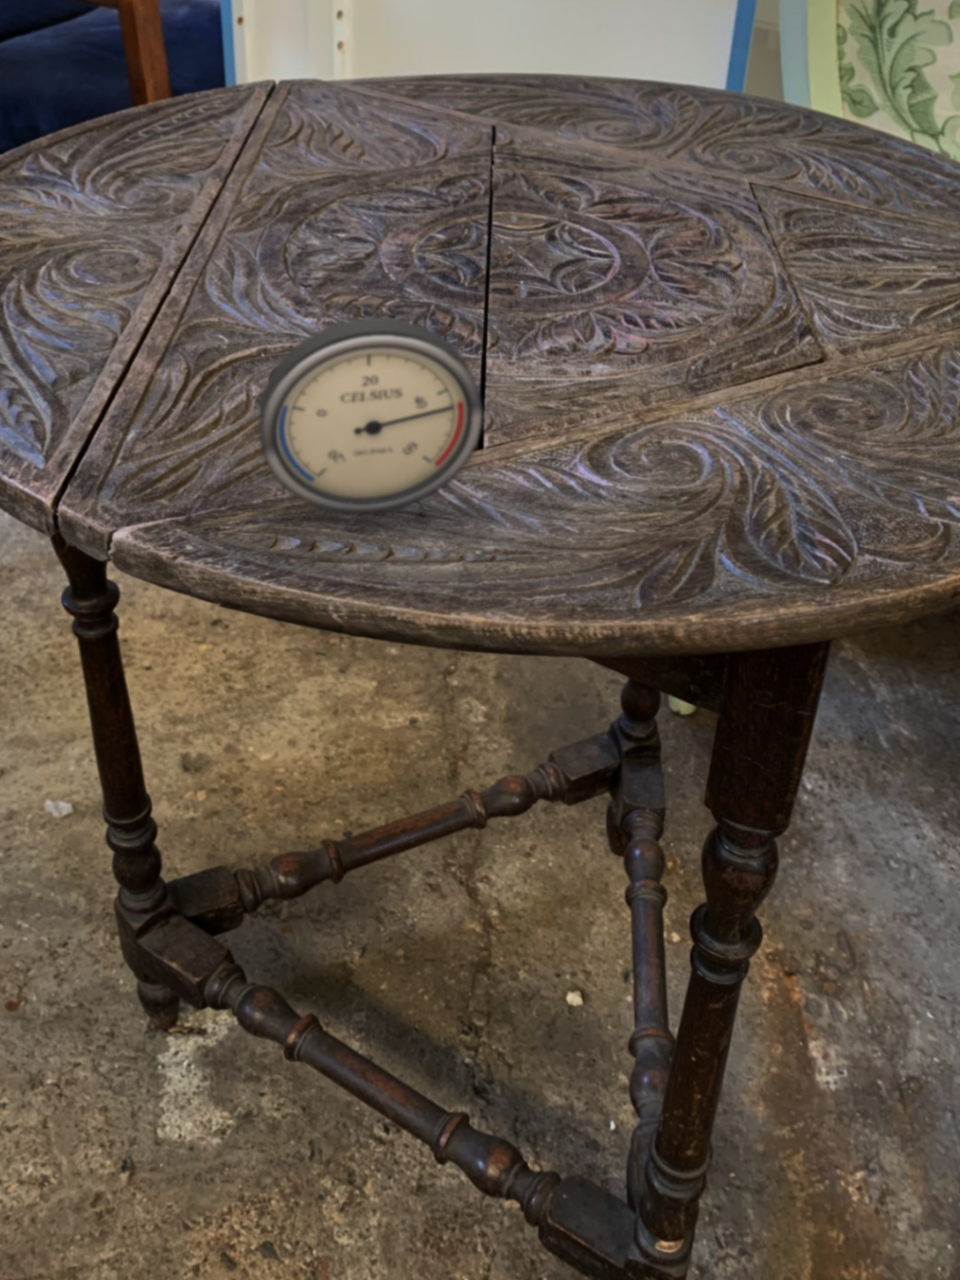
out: 44,°C
